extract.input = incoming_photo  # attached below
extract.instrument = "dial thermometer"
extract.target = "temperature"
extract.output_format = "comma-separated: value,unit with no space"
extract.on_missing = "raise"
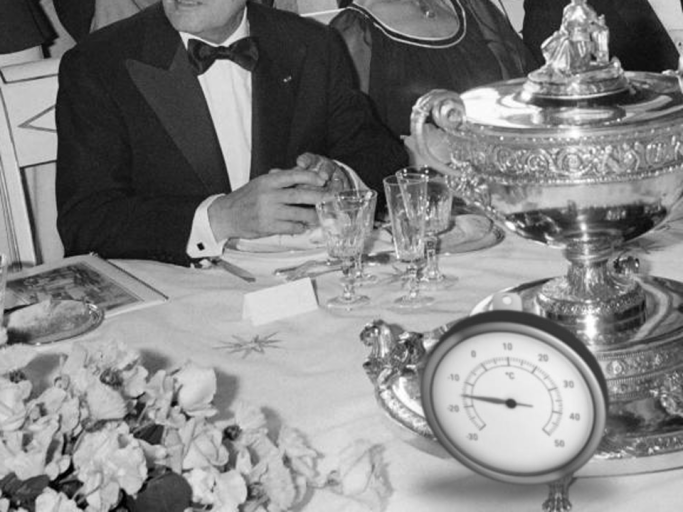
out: -15,°C
